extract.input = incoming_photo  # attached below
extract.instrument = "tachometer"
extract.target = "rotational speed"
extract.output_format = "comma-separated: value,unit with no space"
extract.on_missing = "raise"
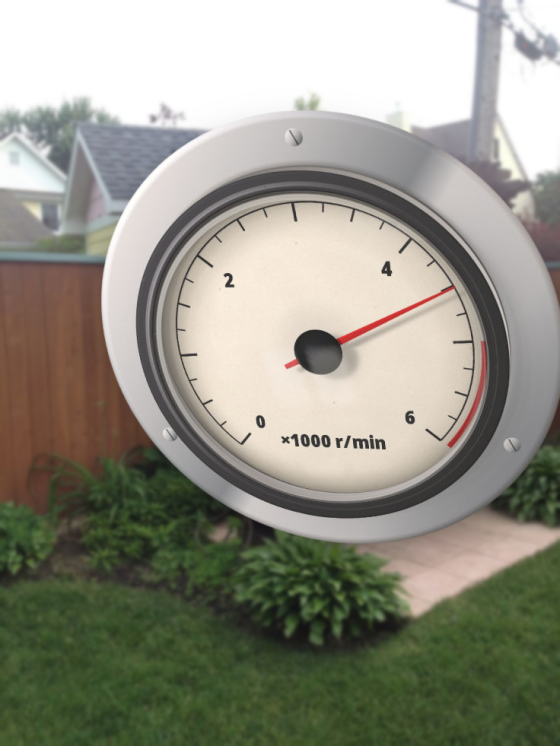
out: 4500,rpm
